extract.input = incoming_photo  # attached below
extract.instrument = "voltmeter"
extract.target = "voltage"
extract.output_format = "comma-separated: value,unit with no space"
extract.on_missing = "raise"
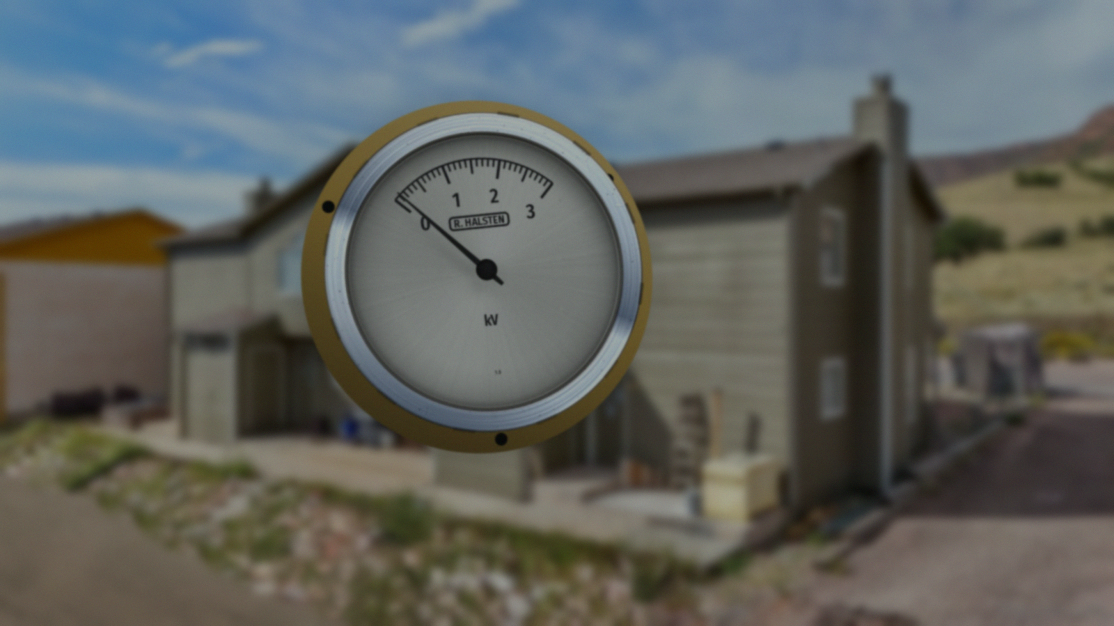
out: 0.1,kV
